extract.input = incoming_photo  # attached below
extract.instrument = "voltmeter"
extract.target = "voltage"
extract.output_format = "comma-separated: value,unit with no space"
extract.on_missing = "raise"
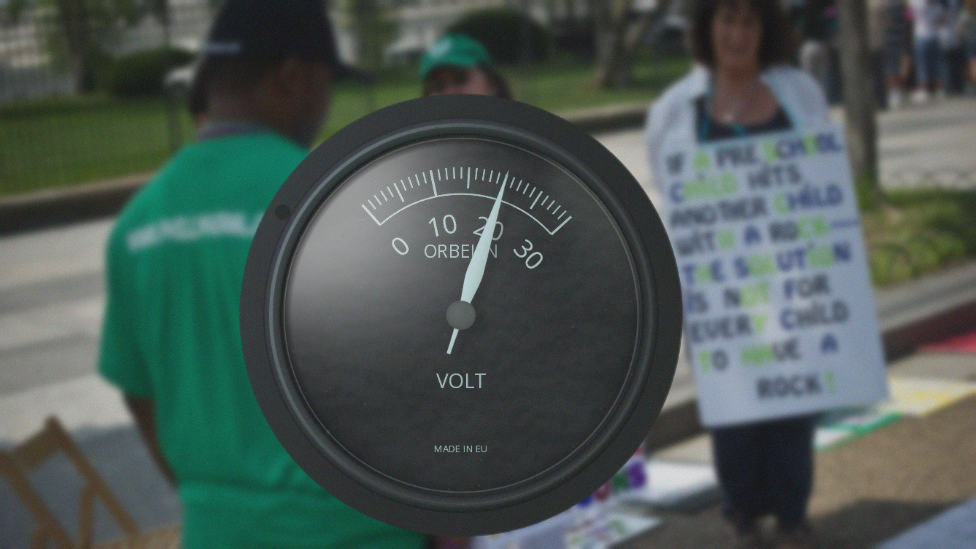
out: 20,V
